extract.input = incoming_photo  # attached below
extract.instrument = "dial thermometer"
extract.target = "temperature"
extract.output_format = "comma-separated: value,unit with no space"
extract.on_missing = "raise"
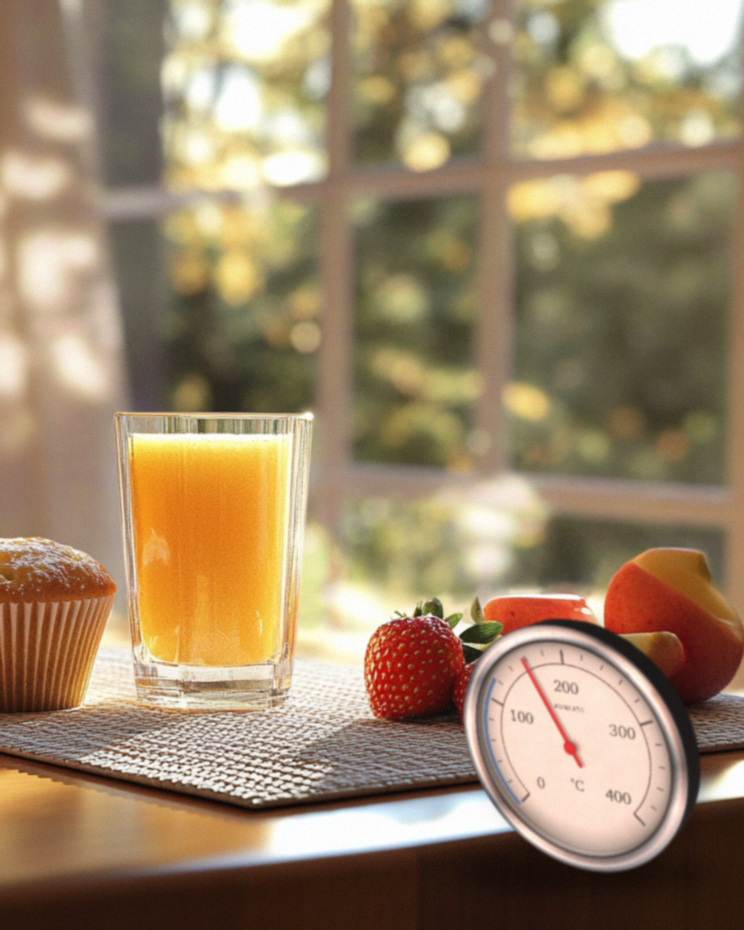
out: 160,°C
